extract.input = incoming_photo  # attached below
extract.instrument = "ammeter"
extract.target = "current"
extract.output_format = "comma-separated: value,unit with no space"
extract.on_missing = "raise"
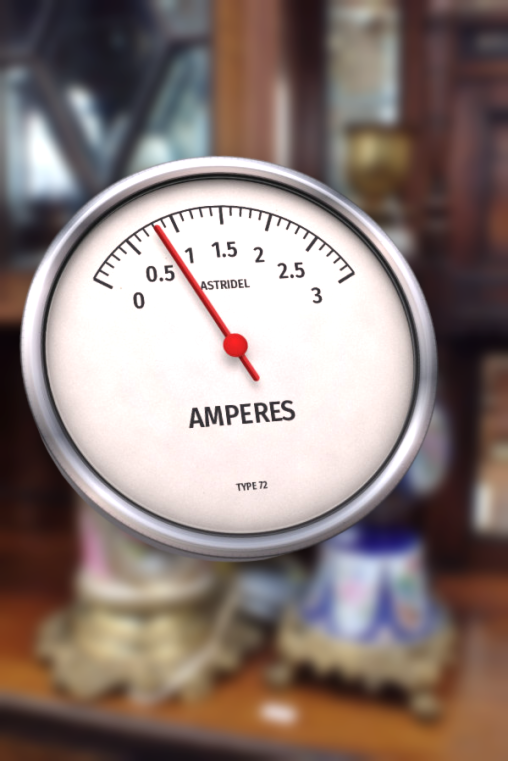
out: 0.8,A
